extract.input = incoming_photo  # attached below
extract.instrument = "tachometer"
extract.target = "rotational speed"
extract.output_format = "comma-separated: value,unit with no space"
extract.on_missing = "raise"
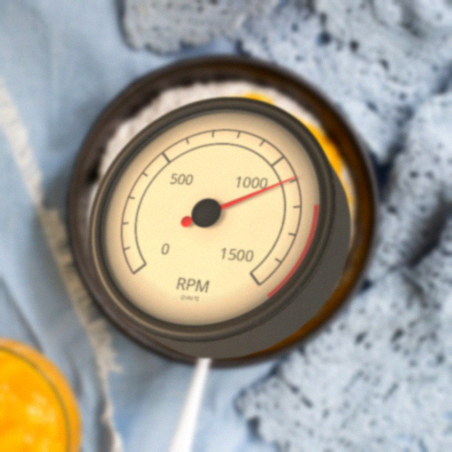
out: 1100,rpm
